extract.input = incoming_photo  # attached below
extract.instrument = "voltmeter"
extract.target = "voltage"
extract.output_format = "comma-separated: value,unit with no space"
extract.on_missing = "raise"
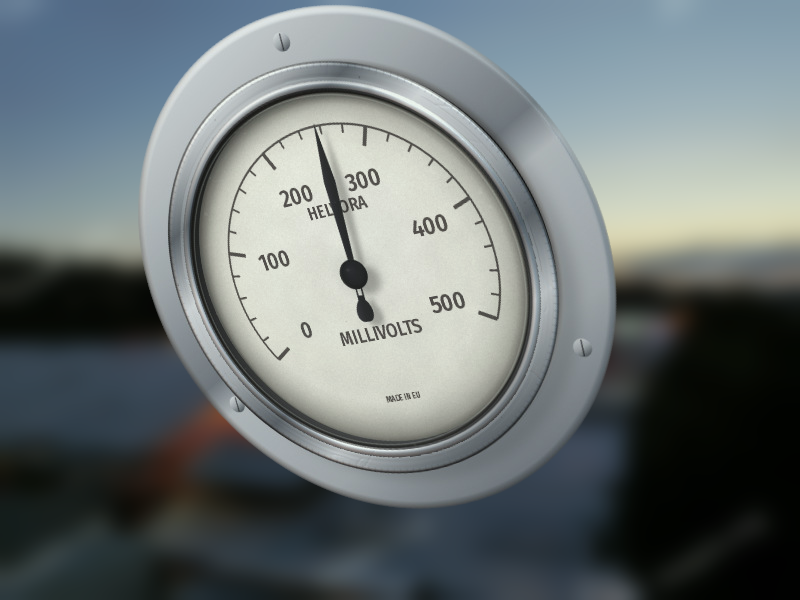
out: 260,mV
